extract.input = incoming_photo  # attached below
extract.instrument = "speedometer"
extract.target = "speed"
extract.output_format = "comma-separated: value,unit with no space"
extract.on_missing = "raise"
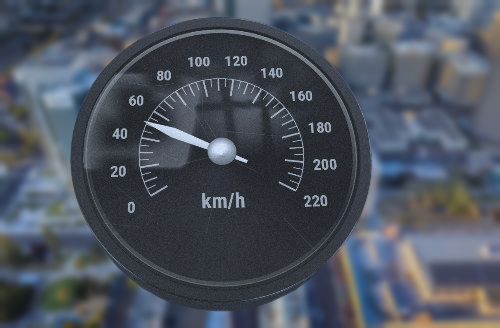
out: 50,km/h
